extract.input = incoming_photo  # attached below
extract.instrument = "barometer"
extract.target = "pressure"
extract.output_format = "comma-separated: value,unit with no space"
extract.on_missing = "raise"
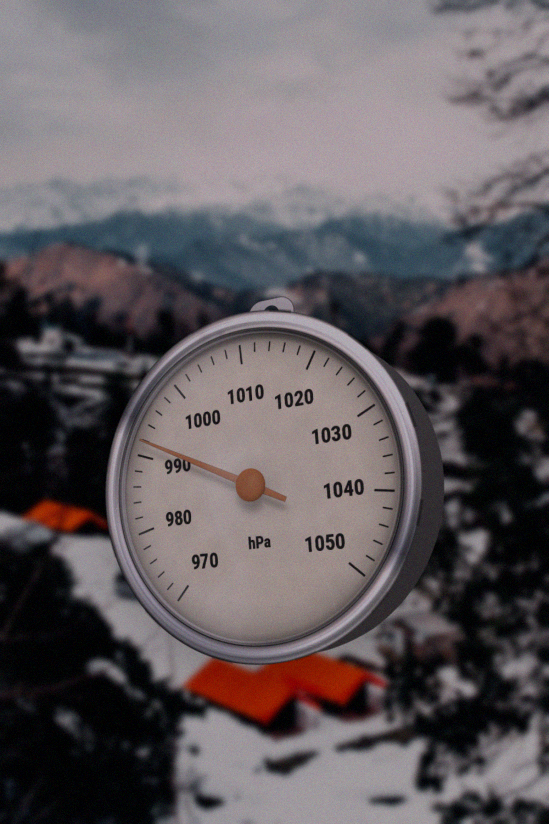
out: 992,hPa
